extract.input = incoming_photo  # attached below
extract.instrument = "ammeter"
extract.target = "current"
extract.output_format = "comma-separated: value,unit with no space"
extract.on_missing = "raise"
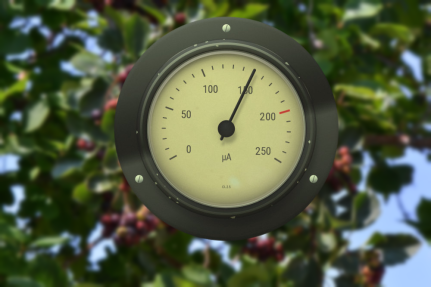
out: 150,µA
